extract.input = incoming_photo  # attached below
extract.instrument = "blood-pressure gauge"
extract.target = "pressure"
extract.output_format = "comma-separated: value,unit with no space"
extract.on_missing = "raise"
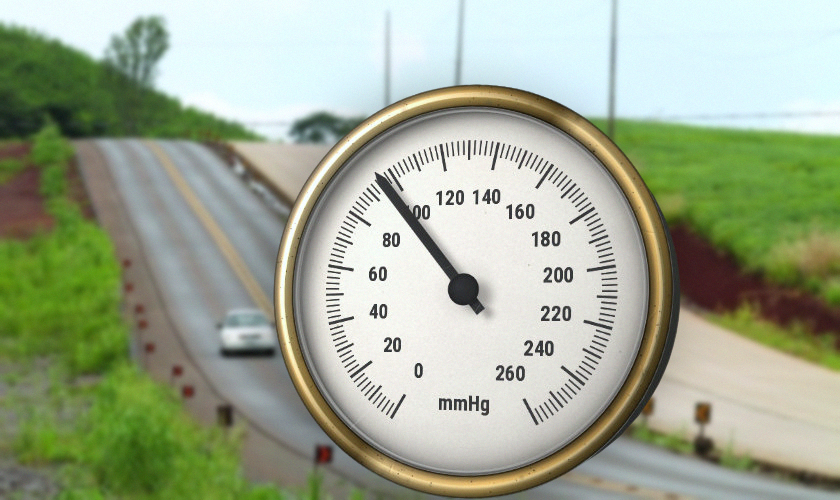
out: 96,mmHg
